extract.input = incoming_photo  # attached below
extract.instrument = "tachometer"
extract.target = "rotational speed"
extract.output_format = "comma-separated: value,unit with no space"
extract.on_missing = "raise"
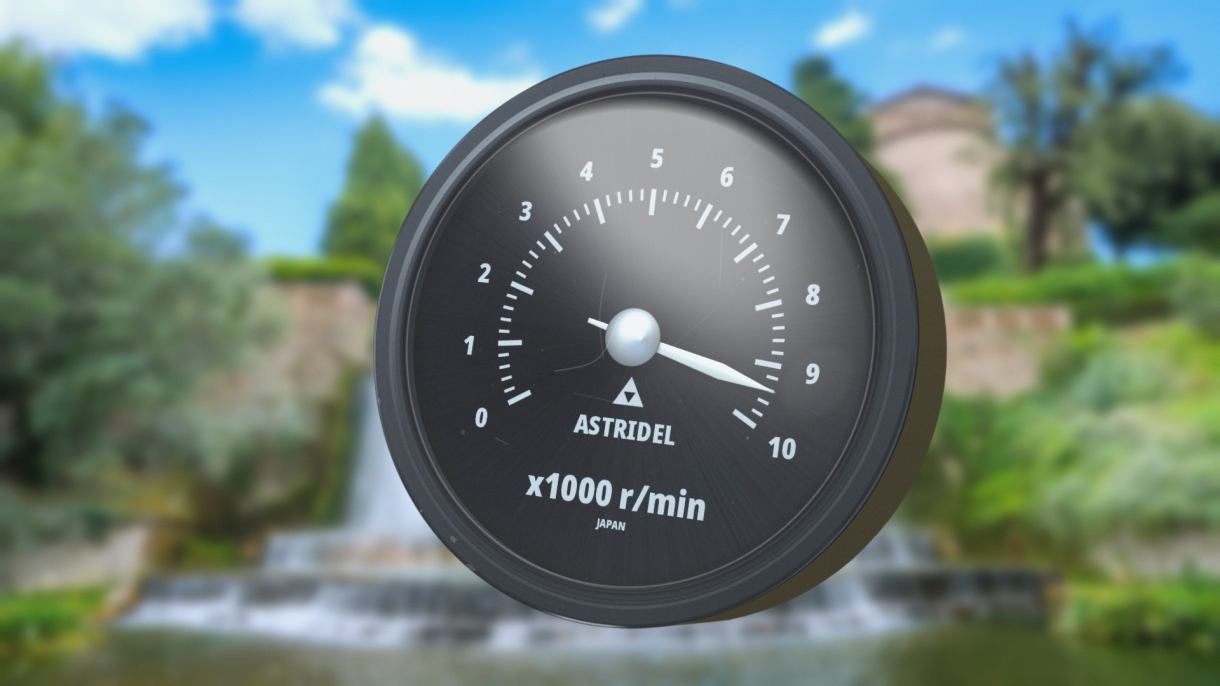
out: 9400,rpm
